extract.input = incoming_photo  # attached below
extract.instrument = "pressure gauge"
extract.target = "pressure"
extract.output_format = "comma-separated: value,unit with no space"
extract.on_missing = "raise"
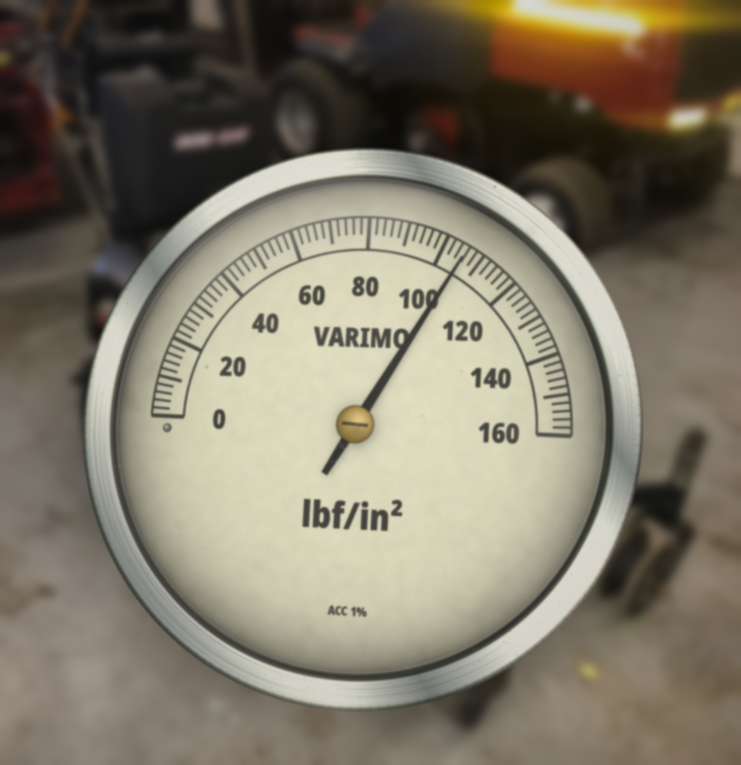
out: 106,psi
